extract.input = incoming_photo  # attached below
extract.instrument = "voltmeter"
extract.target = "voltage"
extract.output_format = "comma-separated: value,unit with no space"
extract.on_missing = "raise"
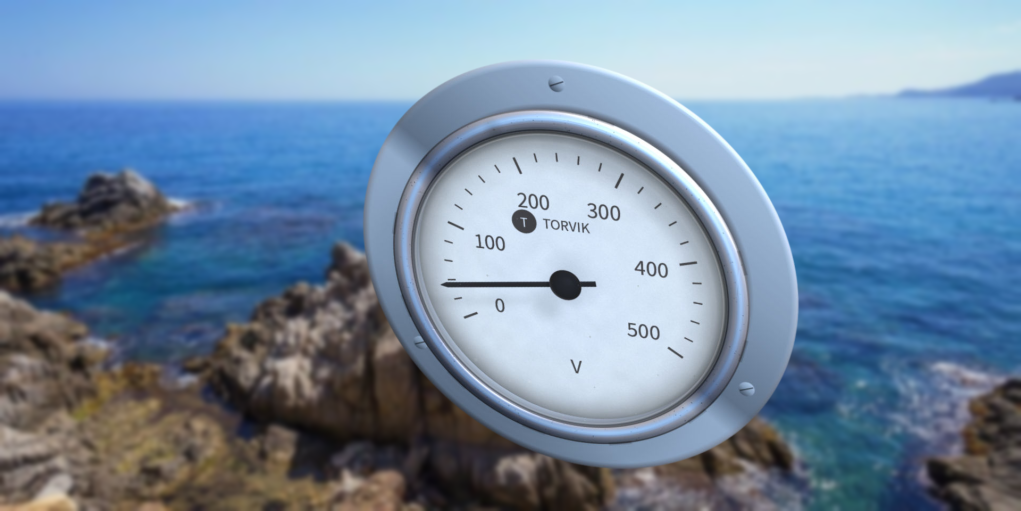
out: 40,V
